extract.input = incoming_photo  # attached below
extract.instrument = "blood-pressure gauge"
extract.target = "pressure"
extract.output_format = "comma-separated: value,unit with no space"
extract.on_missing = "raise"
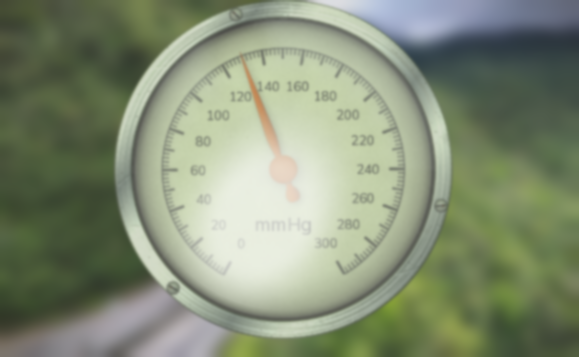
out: 130,mmHg
